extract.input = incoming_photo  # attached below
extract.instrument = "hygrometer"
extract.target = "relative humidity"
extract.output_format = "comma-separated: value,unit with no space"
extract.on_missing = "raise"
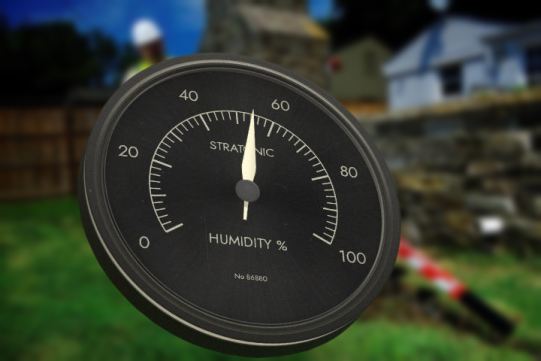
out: 54,%
